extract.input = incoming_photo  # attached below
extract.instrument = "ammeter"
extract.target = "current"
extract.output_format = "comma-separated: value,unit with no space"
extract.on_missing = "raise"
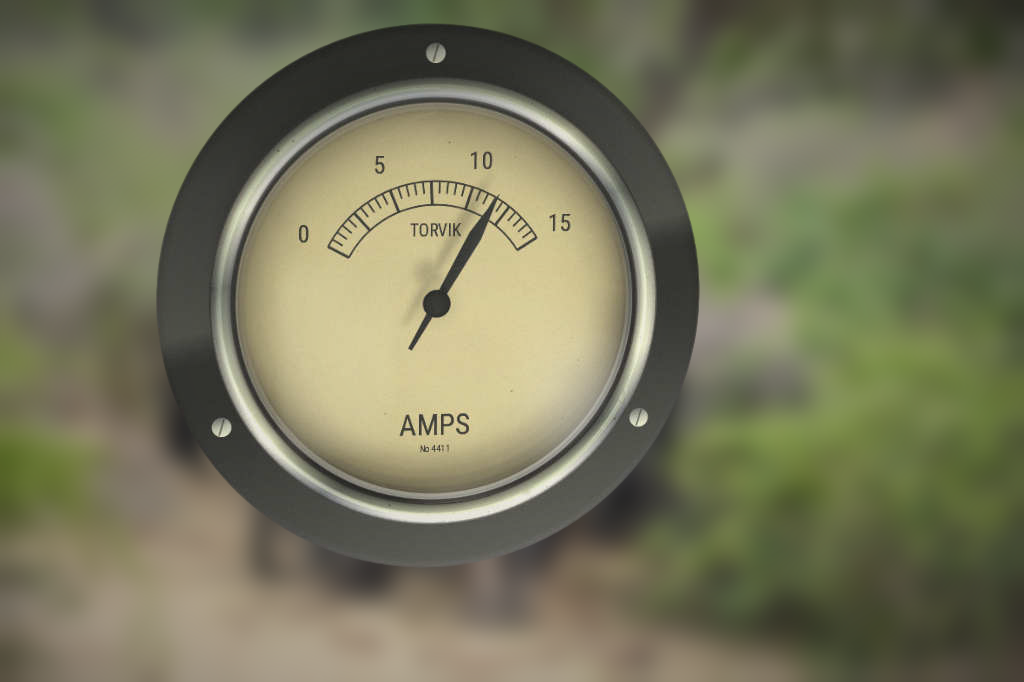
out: 11.5,A
